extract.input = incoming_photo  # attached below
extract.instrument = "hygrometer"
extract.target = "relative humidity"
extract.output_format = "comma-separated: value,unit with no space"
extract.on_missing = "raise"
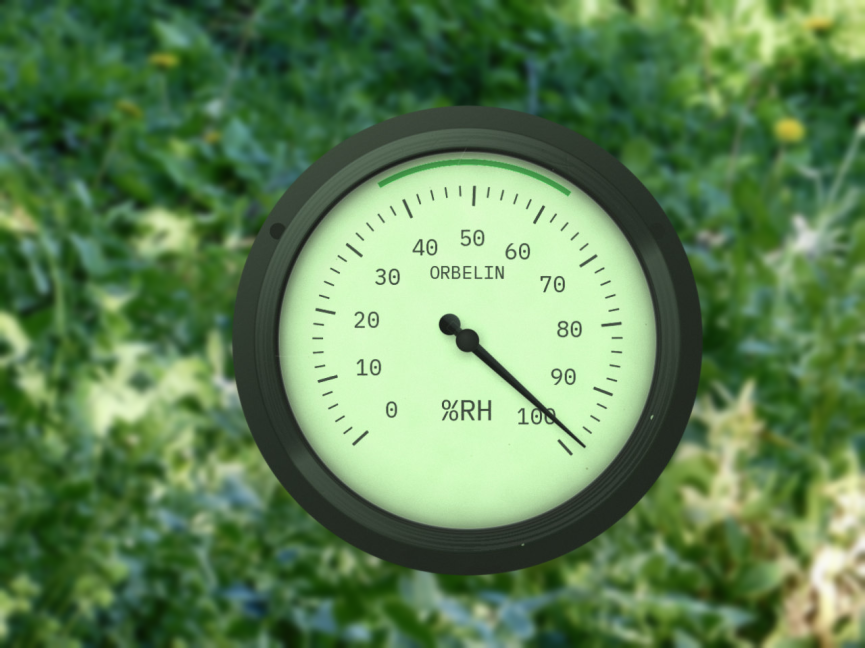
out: 98,%
